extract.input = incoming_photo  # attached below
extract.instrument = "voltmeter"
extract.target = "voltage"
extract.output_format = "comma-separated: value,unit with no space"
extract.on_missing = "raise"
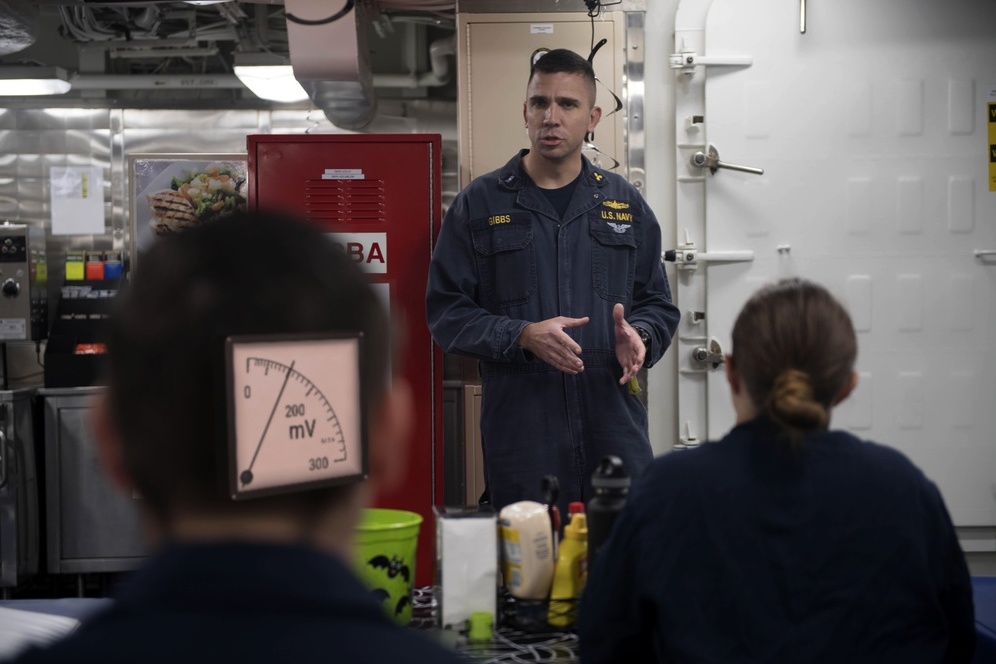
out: 150,mV
